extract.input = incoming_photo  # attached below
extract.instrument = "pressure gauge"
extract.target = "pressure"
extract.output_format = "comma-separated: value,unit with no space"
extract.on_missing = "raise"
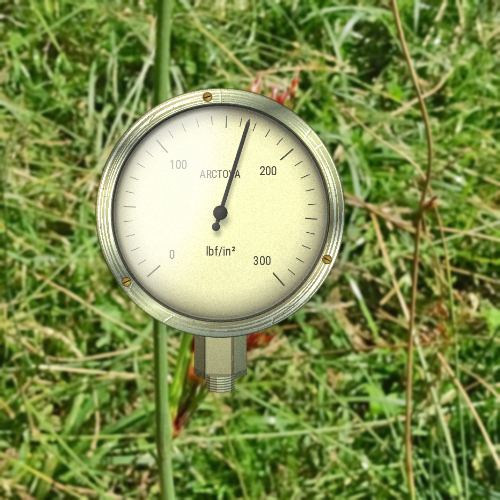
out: 165,psi
